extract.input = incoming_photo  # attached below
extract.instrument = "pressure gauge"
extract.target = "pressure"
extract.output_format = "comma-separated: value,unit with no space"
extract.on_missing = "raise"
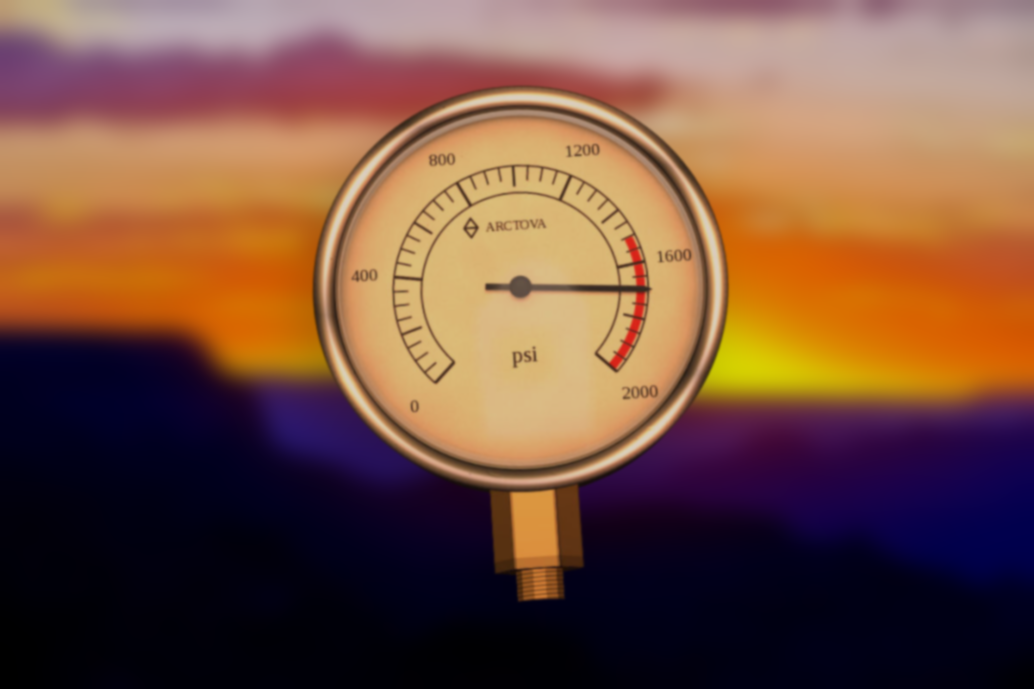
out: 1700,psi
